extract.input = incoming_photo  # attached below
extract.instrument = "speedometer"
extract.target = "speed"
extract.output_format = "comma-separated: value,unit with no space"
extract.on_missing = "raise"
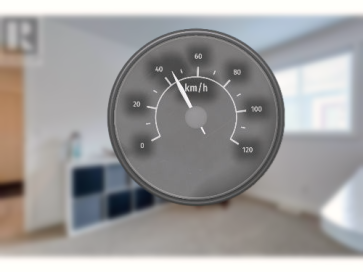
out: 45,km/h
